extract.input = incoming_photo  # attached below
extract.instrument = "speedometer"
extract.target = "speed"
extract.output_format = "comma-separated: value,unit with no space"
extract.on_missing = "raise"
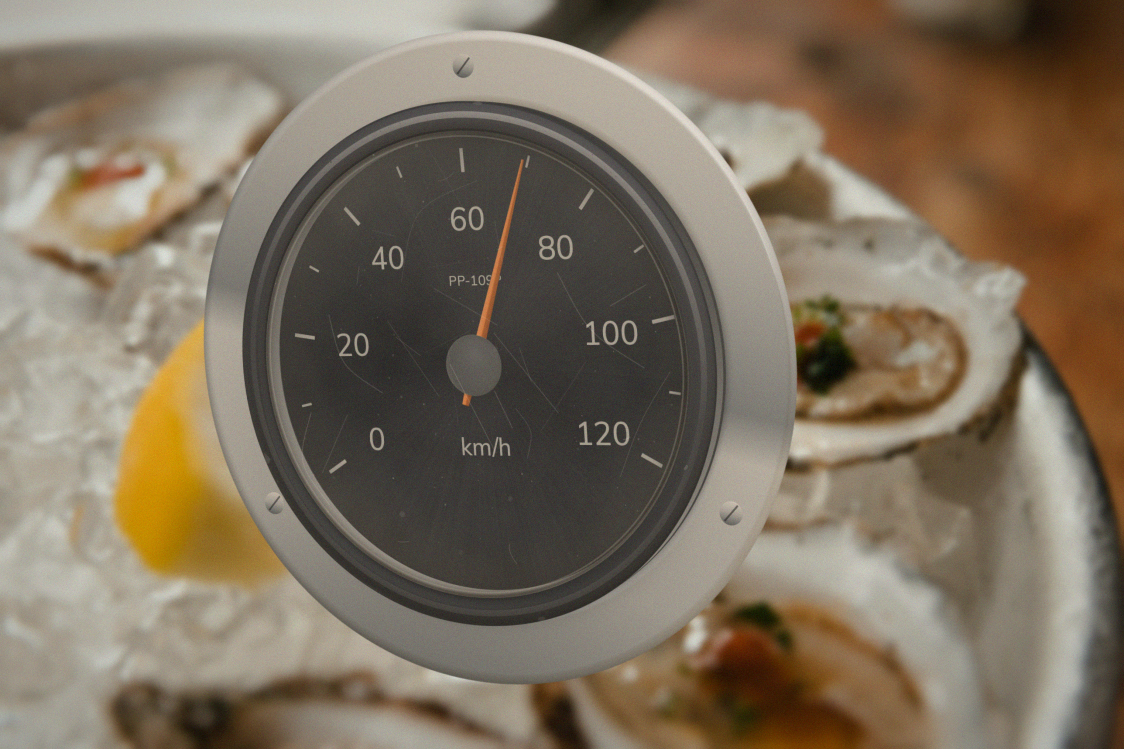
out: 70,km/h
